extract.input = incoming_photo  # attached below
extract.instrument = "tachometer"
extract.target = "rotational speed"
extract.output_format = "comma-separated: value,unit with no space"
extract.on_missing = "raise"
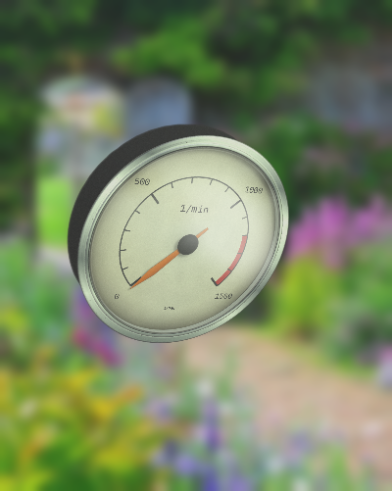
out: 0,rpm
